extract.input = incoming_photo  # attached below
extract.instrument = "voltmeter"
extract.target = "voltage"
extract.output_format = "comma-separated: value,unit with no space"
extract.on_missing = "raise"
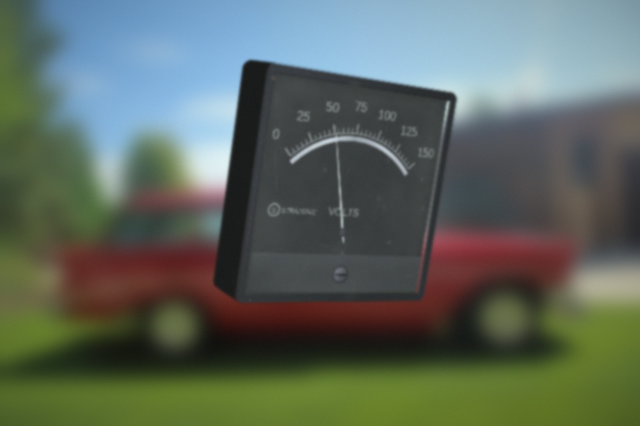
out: 50,V
